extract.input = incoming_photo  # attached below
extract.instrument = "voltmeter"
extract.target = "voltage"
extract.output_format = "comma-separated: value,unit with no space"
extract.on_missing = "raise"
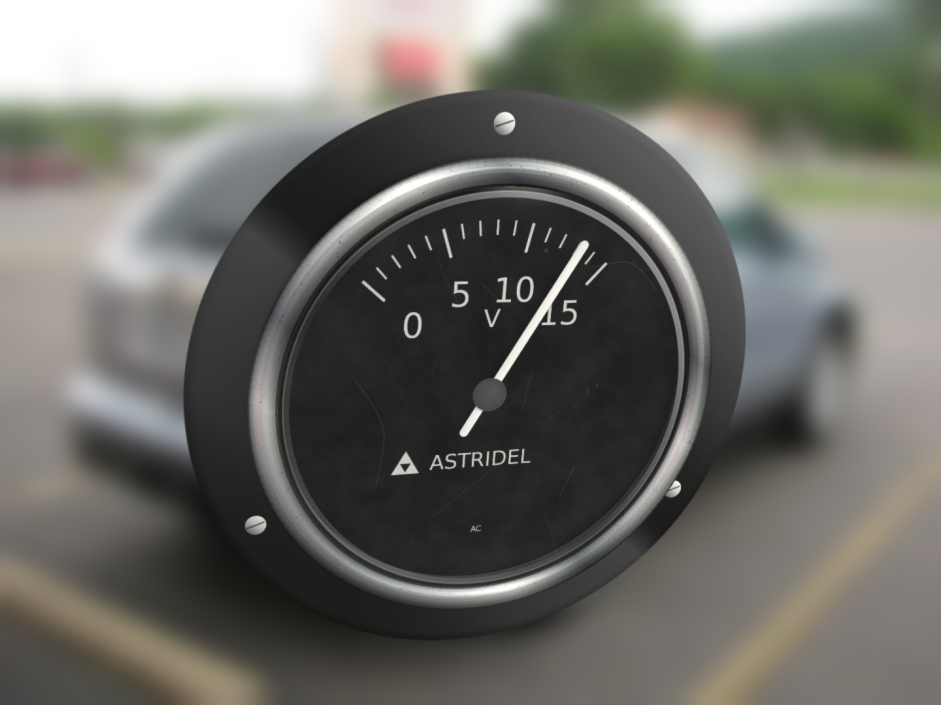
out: 13,V
